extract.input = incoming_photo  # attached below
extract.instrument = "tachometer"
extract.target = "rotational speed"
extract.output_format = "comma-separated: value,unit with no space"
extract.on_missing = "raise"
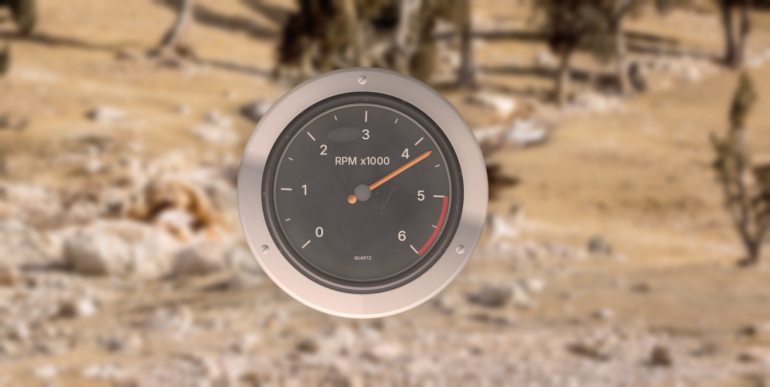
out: 4250,rpm
